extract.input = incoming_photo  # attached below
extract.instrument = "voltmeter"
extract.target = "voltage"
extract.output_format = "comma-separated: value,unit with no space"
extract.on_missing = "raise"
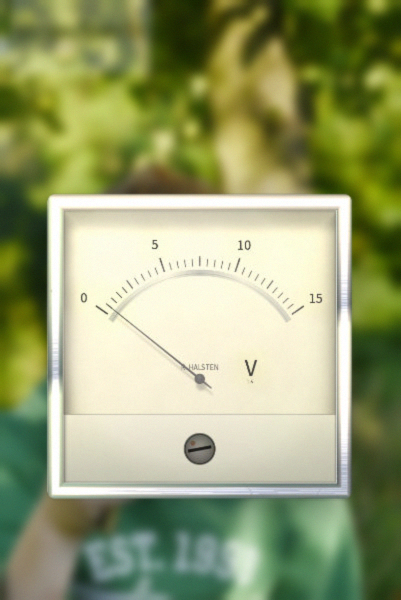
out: 0.5,V
